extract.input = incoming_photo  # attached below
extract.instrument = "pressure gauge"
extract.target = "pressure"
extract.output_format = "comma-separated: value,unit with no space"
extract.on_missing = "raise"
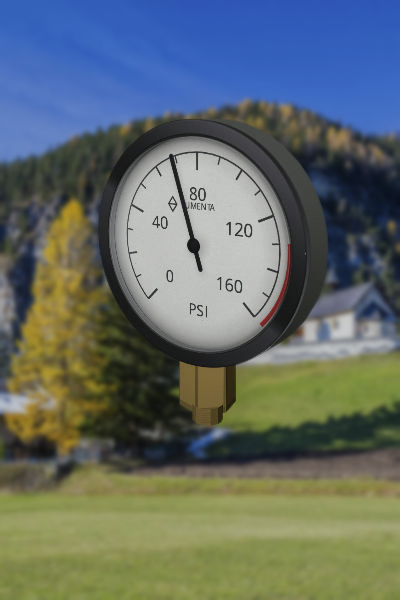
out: 70,psi
